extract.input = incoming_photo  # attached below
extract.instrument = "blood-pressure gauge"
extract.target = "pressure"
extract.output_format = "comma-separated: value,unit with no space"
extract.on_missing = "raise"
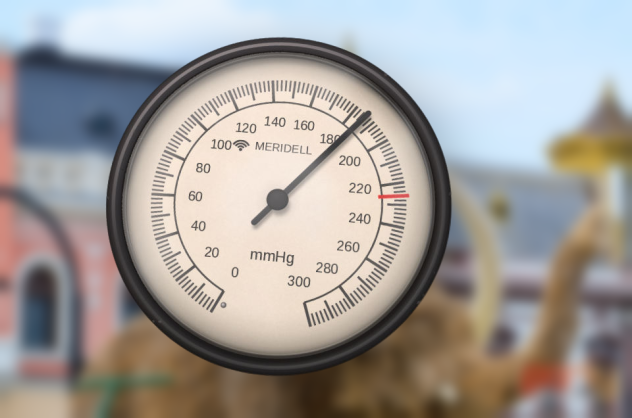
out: 186,mmHg
